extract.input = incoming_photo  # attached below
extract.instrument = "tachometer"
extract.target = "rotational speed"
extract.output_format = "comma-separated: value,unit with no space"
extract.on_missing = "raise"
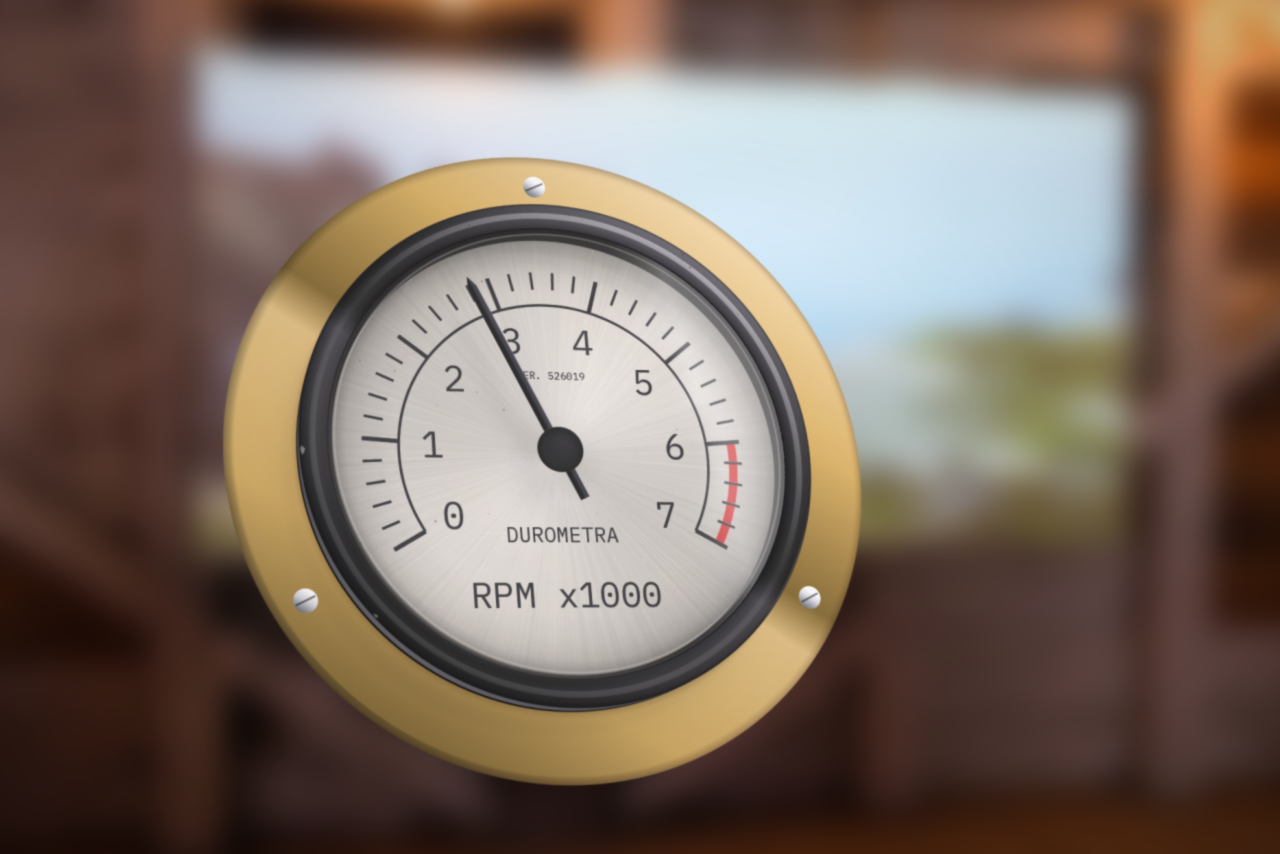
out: 2800,rpm
